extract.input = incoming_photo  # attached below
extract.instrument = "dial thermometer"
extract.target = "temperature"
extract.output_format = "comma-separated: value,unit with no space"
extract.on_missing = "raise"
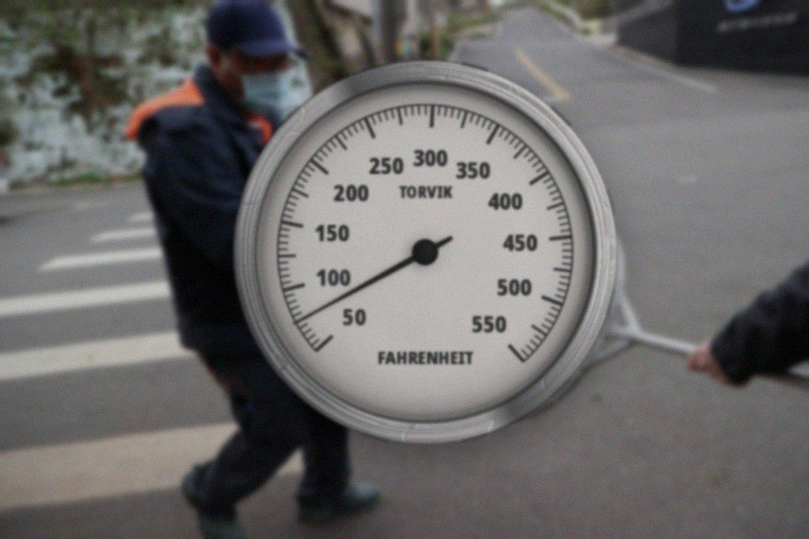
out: 75,°F
